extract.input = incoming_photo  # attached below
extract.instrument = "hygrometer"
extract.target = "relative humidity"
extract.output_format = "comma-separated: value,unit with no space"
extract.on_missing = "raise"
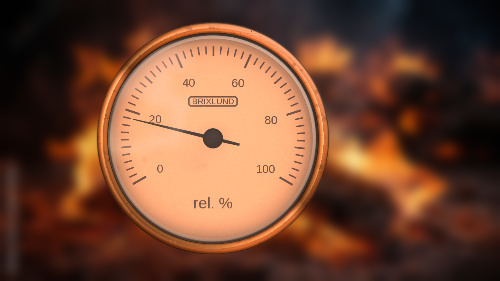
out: 18,%
